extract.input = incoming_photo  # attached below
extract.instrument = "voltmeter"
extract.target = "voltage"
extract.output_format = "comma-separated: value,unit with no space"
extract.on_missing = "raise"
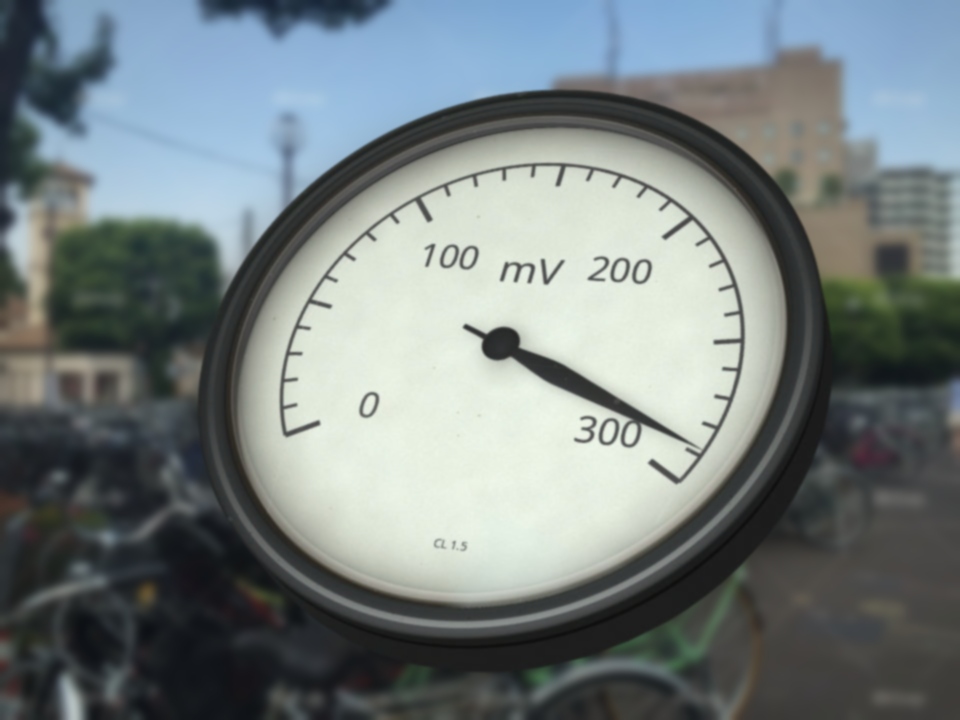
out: 290,mV
